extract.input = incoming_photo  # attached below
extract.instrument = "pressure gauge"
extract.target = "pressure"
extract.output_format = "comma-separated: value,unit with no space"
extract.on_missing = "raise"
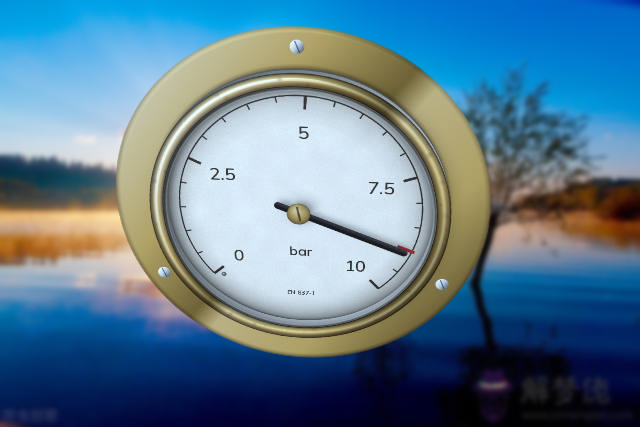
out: 9,bar
